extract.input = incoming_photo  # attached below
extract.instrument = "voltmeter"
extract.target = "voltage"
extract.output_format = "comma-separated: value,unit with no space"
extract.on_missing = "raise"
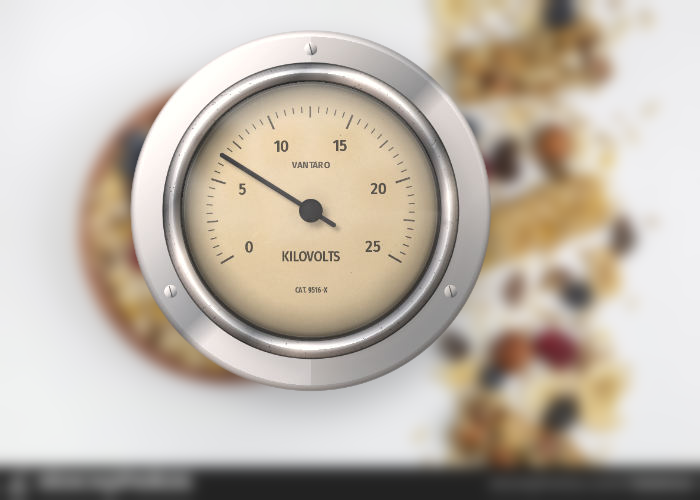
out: 6.5,kV
